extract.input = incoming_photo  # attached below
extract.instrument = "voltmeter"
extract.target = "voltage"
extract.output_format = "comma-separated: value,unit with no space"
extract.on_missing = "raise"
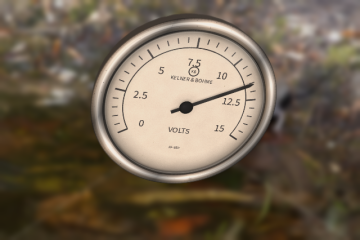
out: 11.5,V
